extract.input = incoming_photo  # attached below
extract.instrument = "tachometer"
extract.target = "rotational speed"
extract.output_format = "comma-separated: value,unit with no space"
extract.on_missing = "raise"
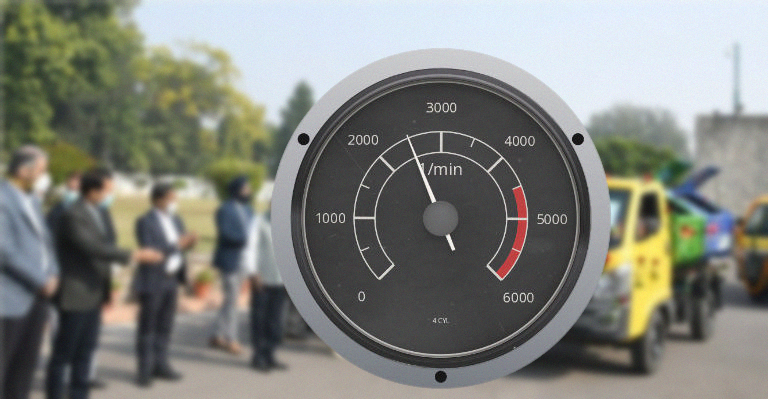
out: 2500,rpm
